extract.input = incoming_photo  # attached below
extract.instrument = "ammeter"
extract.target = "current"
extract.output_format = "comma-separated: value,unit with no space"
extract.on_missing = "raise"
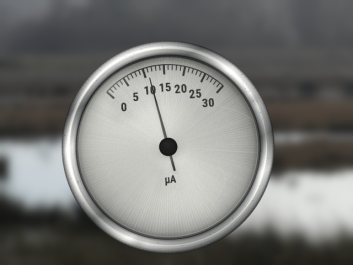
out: 11,µA
